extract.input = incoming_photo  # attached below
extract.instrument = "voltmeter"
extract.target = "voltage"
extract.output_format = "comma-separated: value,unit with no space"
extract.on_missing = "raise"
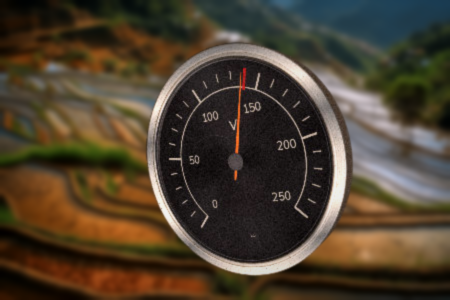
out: 140,V
